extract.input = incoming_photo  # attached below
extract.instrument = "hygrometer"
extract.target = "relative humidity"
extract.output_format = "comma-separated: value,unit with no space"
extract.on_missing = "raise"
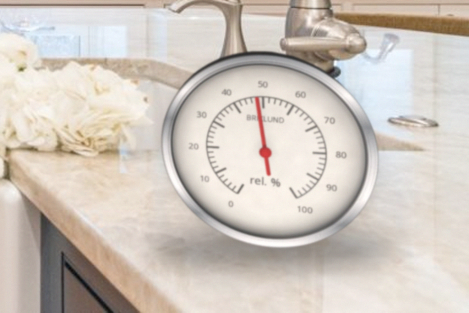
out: 48,%
